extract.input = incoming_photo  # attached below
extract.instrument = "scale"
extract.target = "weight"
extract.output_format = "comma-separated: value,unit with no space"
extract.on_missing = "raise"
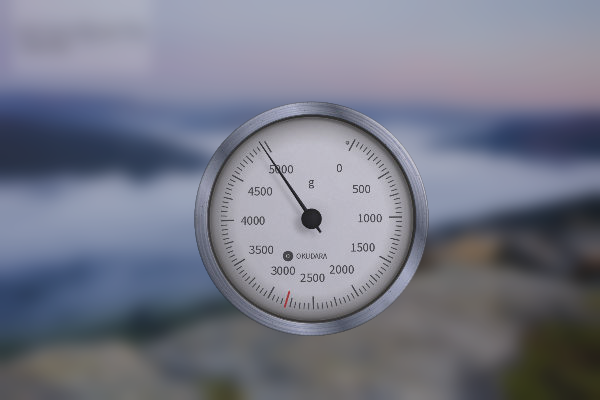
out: 4950,g
